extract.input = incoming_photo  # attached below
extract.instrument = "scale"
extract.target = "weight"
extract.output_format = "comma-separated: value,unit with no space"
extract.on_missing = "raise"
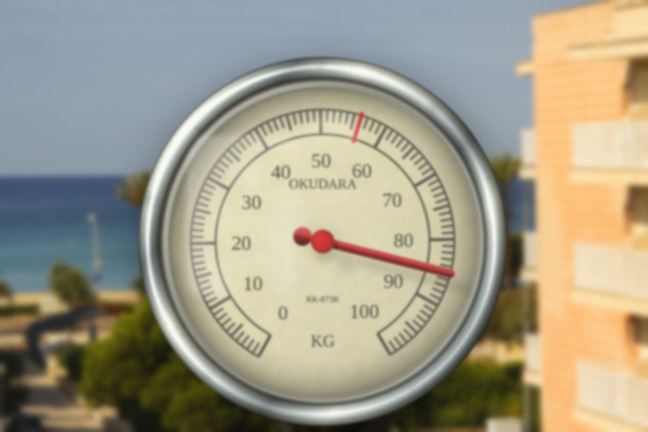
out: 85,kg
